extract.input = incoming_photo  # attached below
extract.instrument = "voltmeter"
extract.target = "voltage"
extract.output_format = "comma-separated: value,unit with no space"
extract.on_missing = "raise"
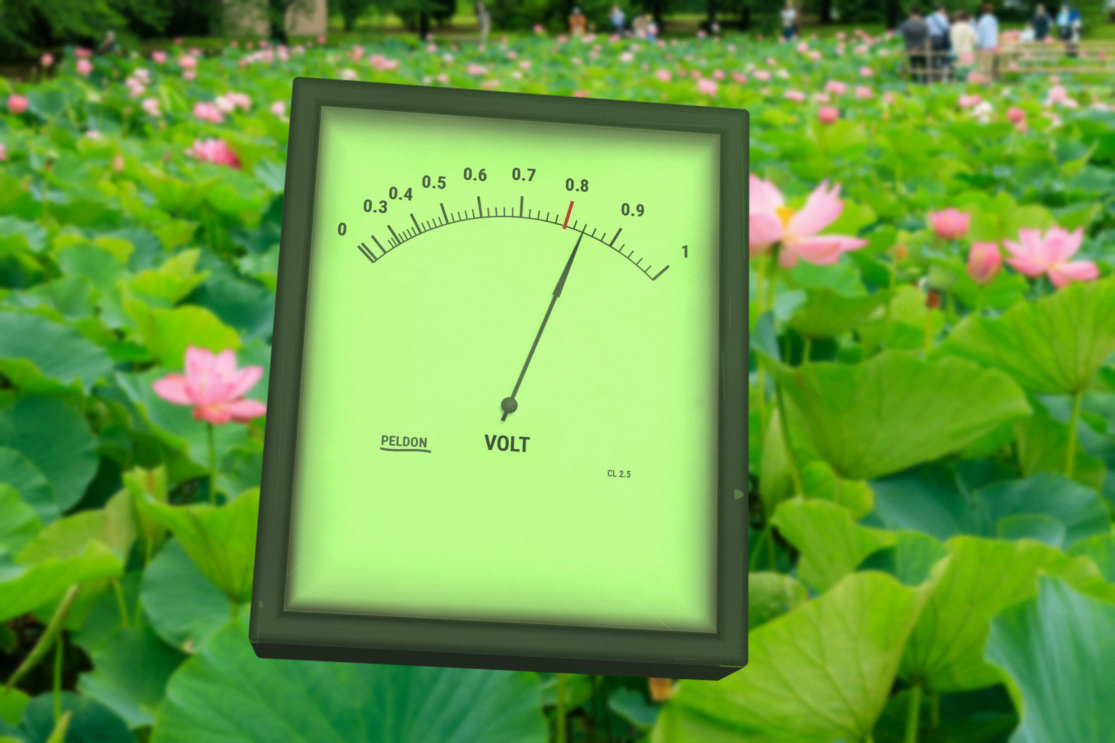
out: 0.84,V
